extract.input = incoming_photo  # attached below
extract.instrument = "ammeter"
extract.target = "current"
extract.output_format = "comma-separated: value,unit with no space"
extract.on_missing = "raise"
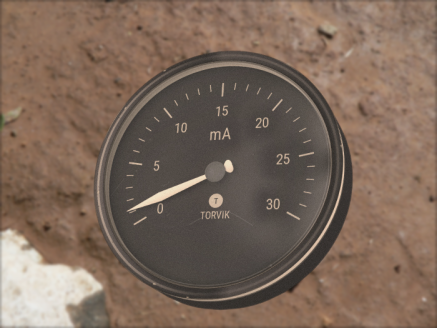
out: 1,mA
